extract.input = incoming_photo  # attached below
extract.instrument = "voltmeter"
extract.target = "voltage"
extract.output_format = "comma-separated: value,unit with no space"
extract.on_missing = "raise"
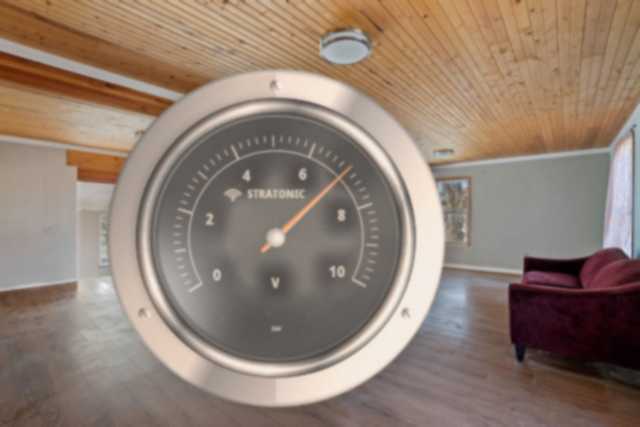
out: 7,V
